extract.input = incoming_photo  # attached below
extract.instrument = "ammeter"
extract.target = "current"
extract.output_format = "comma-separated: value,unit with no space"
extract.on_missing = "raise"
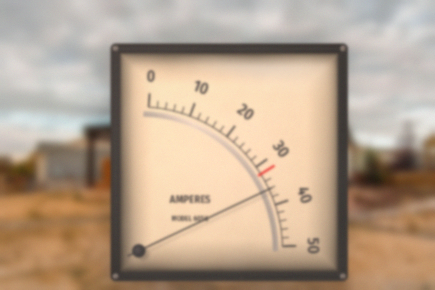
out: 36,A
